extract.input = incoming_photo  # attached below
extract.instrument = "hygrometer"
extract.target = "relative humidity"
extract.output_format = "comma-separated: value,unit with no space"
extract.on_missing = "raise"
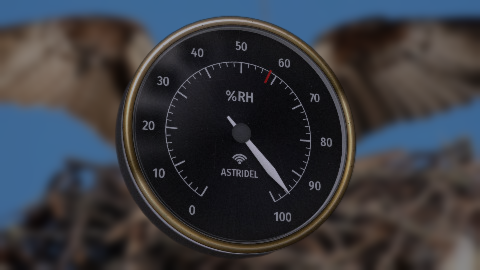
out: 96,%
